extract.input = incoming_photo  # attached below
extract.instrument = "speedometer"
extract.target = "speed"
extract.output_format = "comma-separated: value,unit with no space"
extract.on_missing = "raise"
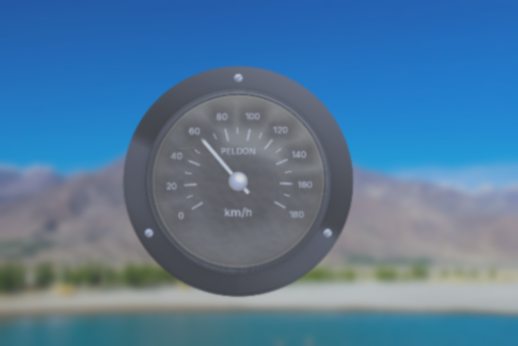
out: 60,km/h
